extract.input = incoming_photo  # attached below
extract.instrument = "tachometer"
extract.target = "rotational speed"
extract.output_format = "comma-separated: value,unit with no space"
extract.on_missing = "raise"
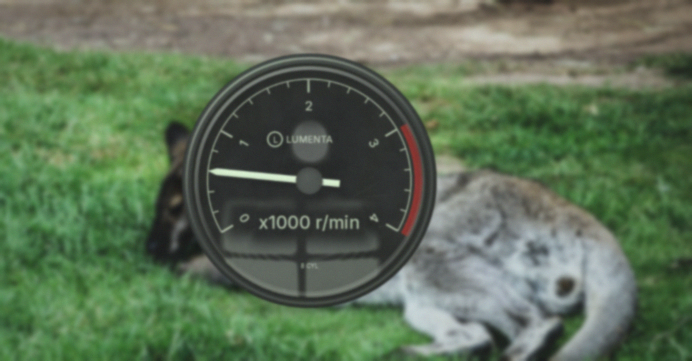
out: 600,rpm
